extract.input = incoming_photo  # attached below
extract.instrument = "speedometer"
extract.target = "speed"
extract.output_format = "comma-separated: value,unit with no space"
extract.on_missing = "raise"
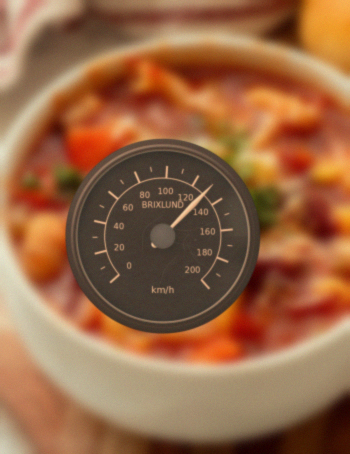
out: 130,km/h
